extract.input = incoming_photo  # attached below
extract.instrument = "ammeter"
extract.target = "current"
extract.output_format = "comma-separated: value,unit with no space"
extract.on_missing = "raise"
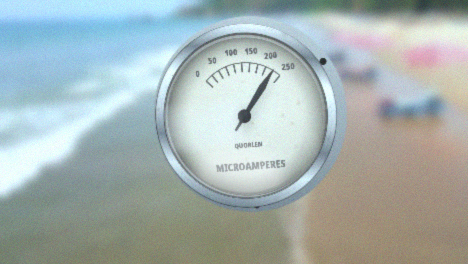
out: 225,µA
